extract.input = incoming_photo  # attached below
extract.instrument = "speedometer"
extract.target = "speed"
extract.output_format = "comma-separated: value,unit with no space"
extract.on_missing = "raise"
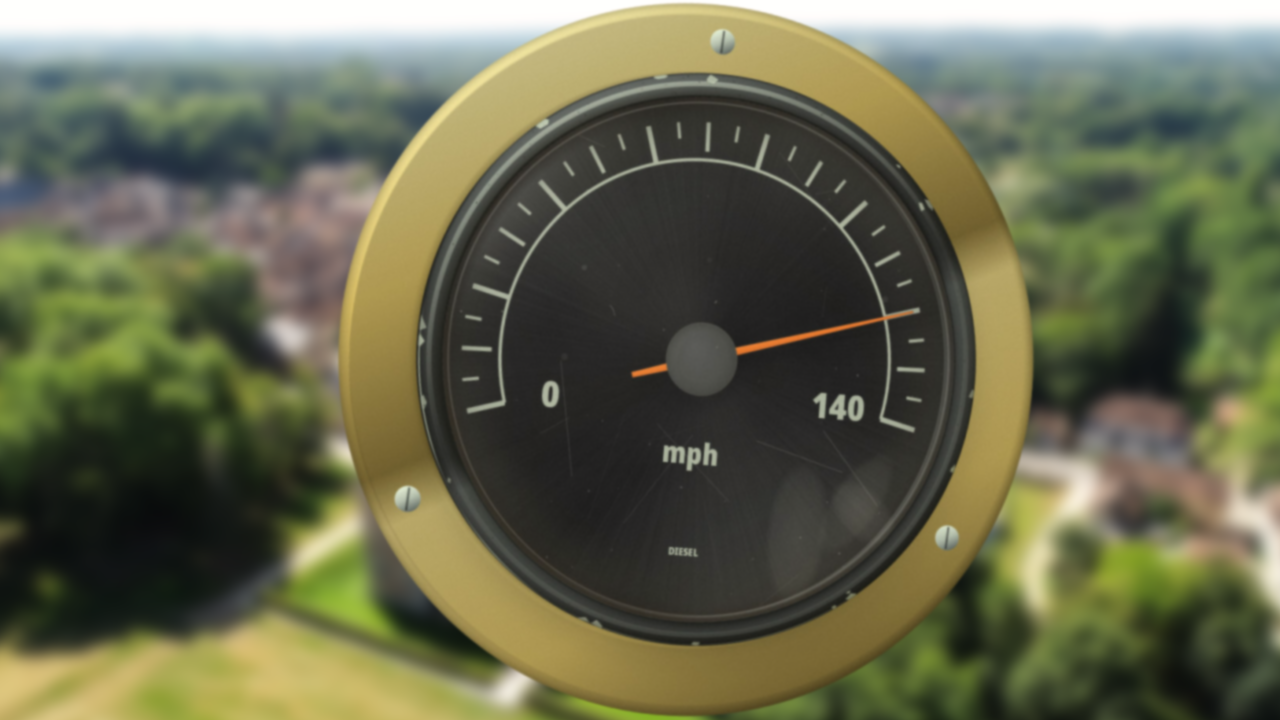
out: 120,mph
